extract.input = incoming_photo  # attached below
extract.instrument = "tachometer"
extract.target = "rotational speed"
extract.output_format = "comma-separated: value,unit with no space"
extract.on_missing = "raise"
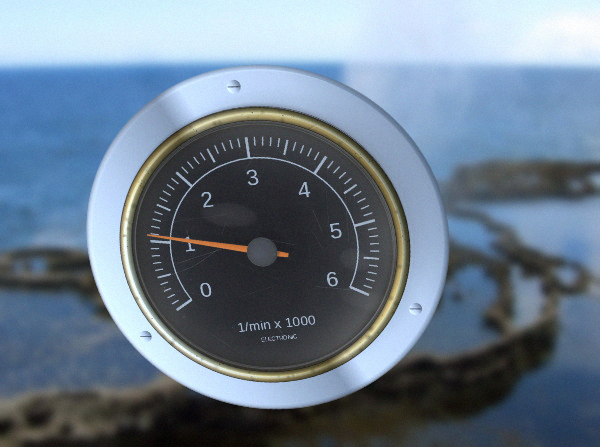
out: 1100,rpm
